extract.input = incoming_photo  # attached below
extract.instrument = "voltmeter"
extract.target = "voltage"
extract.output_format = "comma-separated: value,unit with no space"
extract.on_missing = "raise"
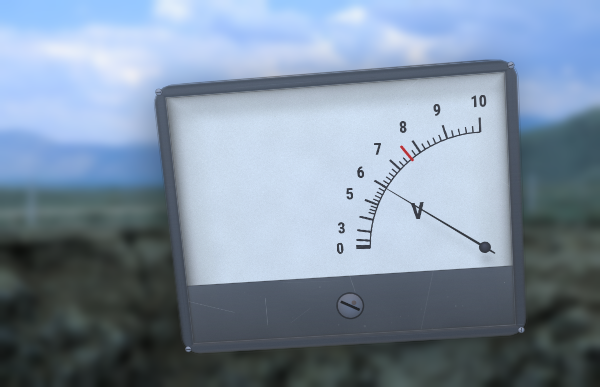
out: 6,V
